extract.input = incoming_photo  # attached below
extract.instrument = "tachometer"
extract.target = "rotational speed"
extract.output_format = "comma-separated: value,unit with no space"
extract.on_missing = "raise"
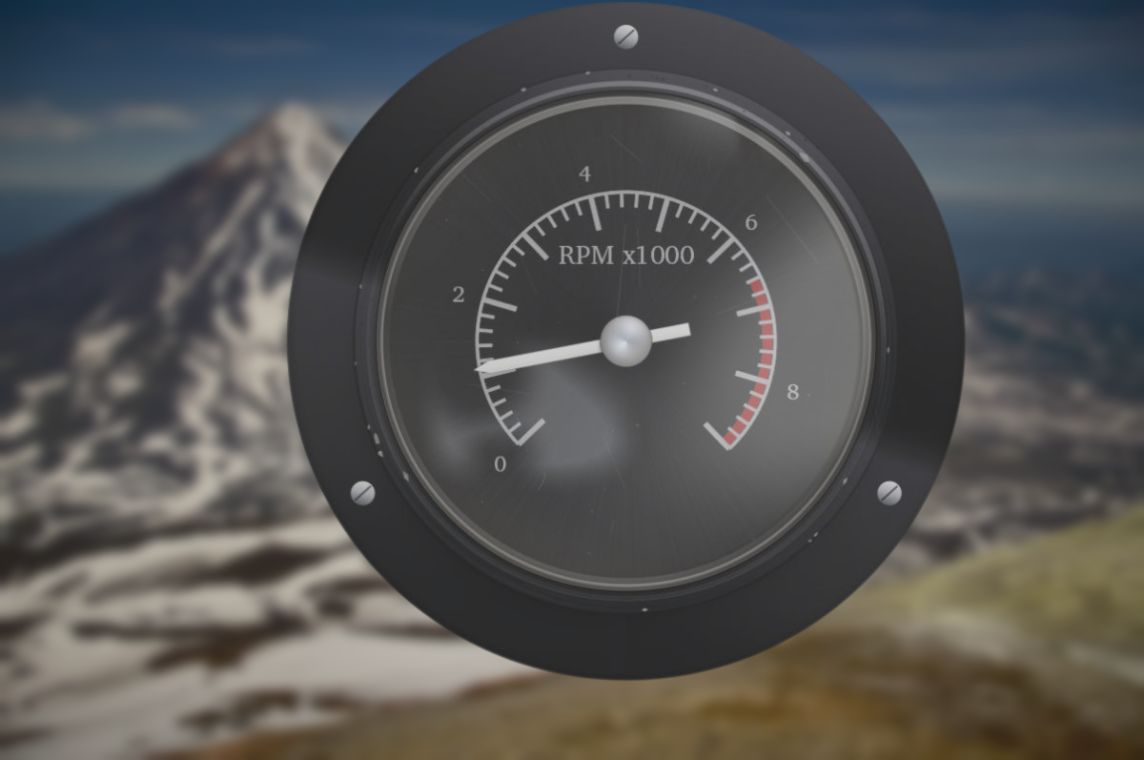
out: 1100,rpm
